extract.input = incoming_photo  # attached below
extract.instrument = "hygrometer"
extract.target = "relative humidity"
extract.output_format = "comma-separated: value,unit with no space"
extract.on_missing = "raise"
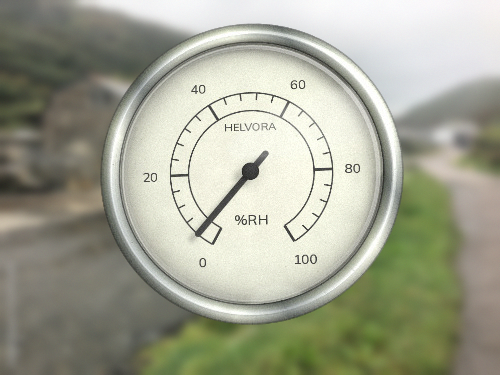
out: 4,%
